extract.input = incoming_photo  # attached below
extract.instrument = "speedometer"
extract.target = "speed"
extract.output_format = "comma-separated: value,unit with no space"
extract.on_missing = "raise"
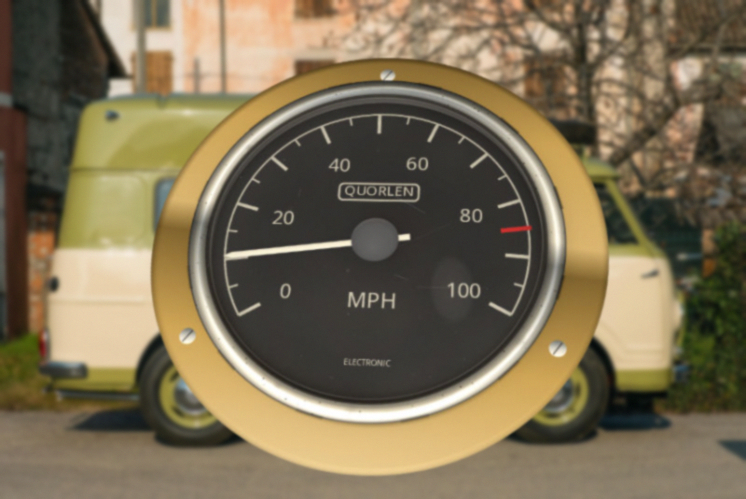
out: 10,mph
